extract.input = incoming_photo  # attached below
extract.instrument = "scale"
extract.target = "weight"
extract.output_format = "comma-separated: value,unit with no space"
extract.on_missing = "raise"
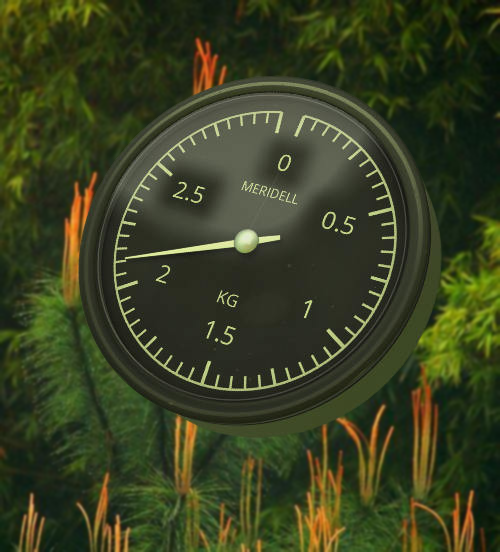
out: 2.1,kg
